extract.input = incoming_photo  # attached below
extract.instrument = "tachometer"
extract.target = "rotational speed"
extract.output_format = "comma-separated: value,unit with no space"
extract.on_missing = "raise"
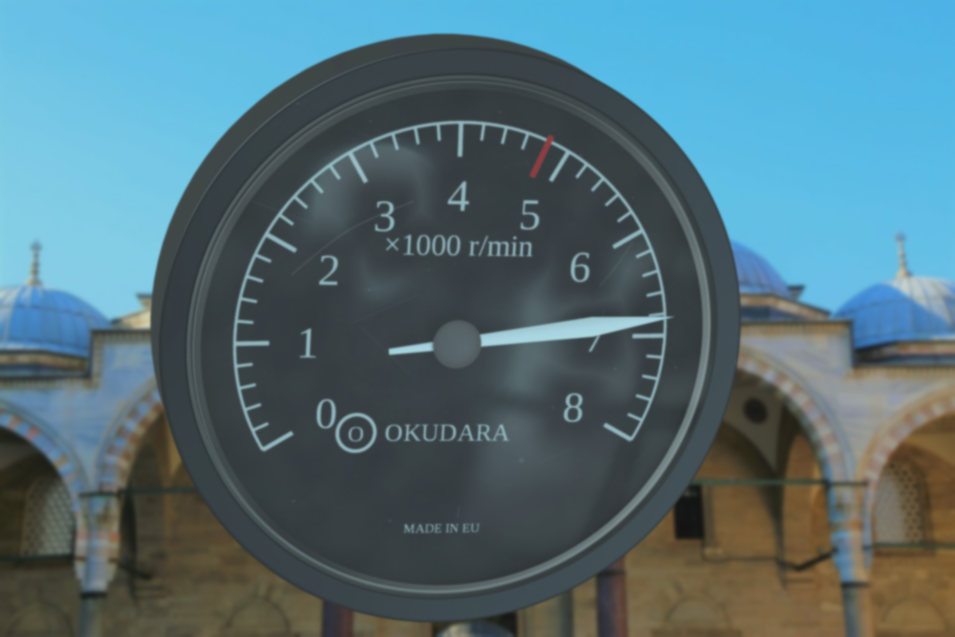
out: 6800,rpm
